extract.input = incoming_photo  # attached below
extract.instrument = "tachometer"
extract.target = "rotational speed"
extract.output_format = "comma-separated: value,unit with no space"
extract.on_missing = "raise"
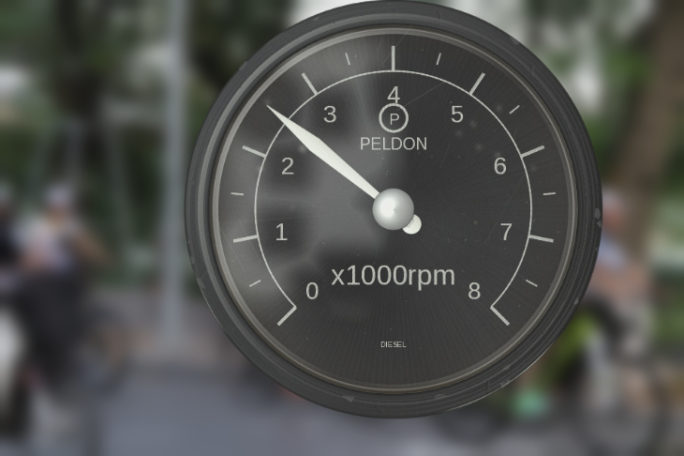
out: 2500,rpm
